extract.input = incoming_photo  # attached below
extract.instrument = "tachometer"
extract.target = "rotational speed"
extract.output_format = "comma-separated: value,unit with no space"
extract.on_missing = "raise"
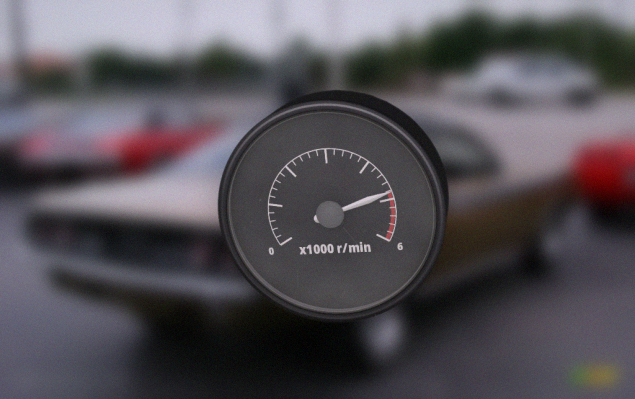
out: 4800,rpm
